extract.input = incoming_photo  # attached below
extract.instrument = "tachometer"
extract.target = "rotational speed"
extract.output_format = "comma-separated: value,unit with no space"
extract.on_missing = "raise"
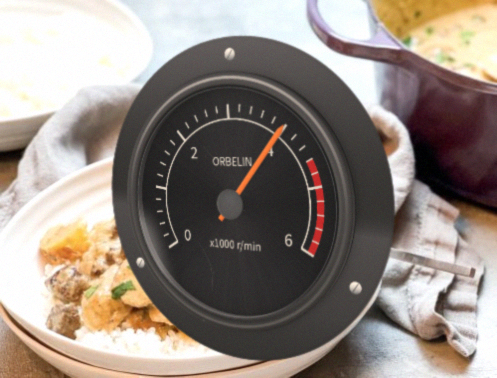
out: 4000,rpm
